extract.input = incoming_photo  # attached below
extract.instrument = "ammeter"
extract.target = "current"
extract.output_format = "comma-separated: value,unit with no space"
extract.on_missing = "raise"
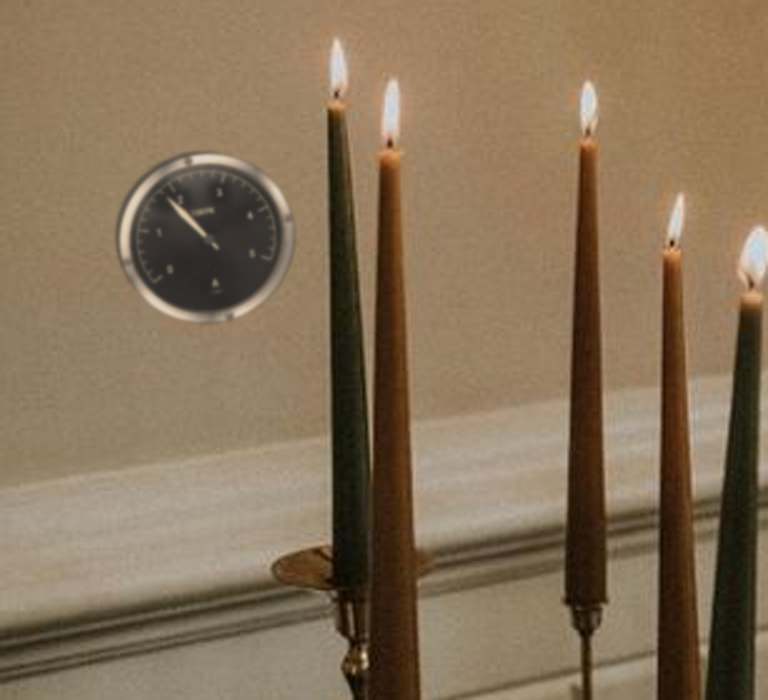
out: 1.8,A
